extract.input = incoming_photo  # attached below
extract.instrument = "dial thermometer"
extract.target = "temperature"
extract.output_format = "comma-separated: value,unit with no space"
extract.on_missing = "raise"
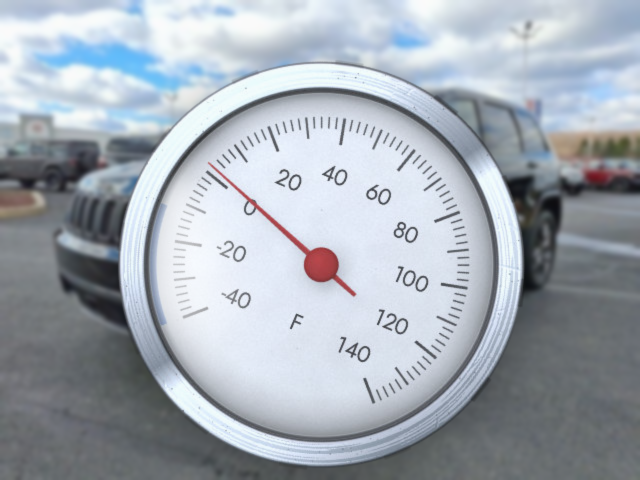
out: 2,°F
